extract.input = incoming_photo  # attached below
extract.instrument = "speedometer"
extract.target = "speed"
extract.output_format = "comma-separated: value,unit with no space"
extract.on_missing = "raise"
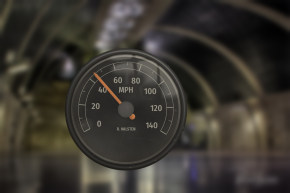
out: 45,mph
